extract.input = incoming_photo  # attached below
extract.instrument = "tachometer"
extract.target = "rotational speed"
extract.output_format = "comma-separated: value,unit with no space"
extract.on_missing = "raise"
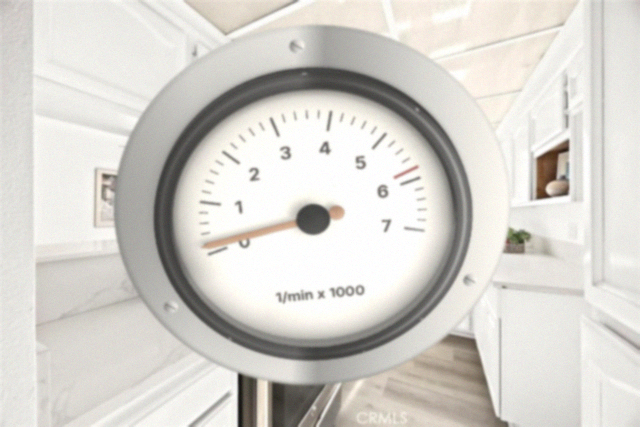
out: 200,rpm
